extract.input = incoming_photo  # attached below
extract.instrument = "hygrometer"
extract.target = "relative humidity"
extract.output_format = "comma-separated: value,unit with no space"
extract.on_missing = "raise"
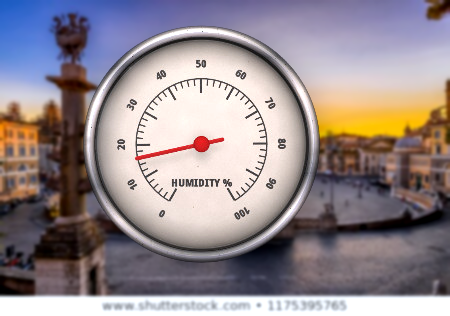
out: 16,%
